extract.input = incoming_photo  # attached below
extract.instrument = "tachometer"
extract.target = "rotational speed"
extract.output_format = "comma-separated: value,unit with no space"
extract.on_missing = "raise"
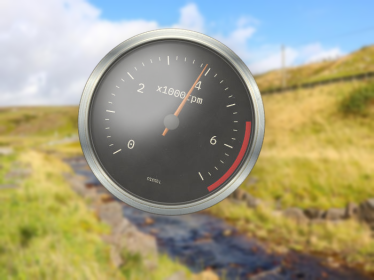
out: 3900,rpm
